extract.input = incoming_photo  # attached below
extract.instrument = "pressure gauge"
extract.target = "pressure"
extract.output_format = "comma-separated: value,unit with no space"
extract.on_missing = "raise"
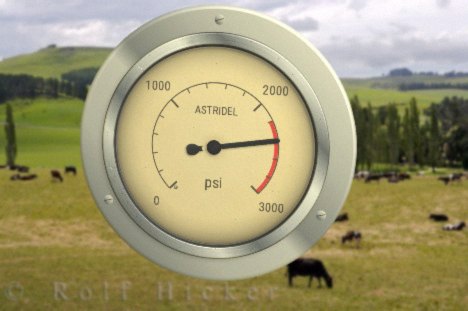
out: 2400,psi
